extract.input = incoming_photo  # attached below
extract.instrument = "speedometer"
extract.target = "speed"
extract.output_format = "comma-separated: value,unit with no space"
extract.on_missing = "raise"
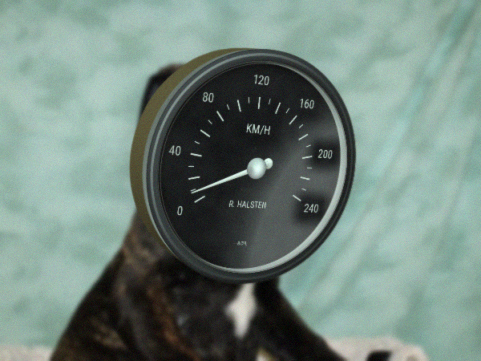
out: 10,km/h
